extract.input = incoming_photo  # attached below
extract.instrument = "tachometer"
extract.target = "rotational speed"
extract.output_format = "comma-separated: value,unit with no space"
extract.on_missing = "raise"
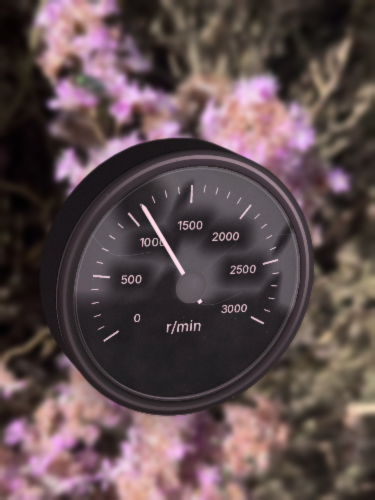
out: 1100,rpm
